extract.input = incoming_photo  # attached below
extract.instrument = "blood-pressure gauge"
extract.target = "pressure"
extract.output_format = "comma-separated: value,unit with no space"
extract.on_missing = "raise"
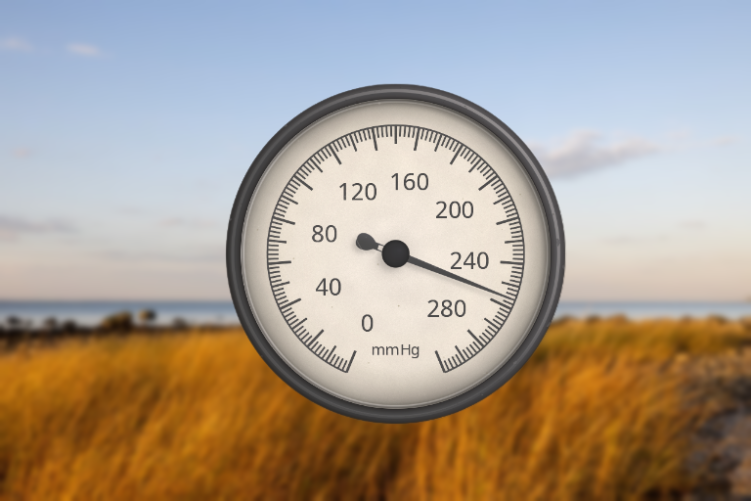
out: 256,mmHg
